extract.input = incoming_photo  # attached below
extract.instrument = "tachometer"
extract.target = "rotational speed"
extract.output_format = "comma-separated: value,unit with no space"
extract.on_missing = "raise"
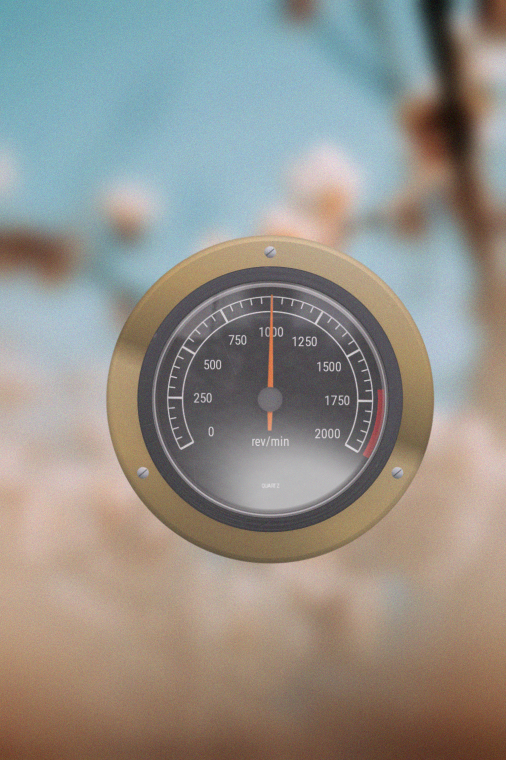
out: 1000,rpm
